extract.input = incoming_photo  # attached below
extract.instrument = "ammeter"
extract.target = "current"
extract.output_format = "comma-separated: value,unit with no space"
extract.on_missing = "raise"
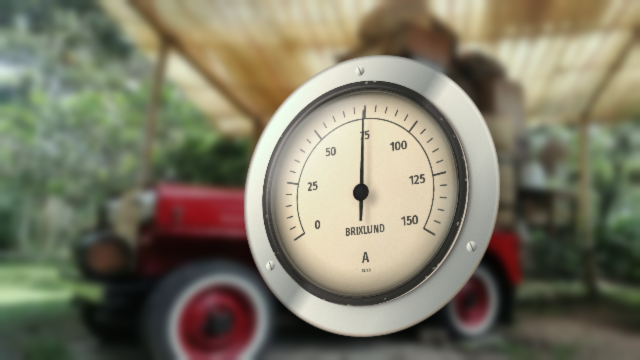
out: 75,A
